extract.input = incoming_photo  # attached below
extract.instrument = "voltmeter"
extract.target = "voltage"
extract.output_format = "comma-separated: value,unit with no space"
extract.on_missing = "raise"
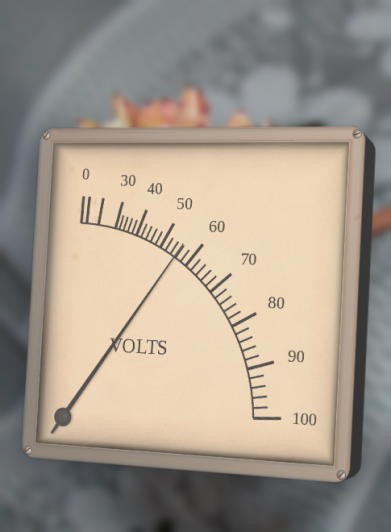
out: 56,V
